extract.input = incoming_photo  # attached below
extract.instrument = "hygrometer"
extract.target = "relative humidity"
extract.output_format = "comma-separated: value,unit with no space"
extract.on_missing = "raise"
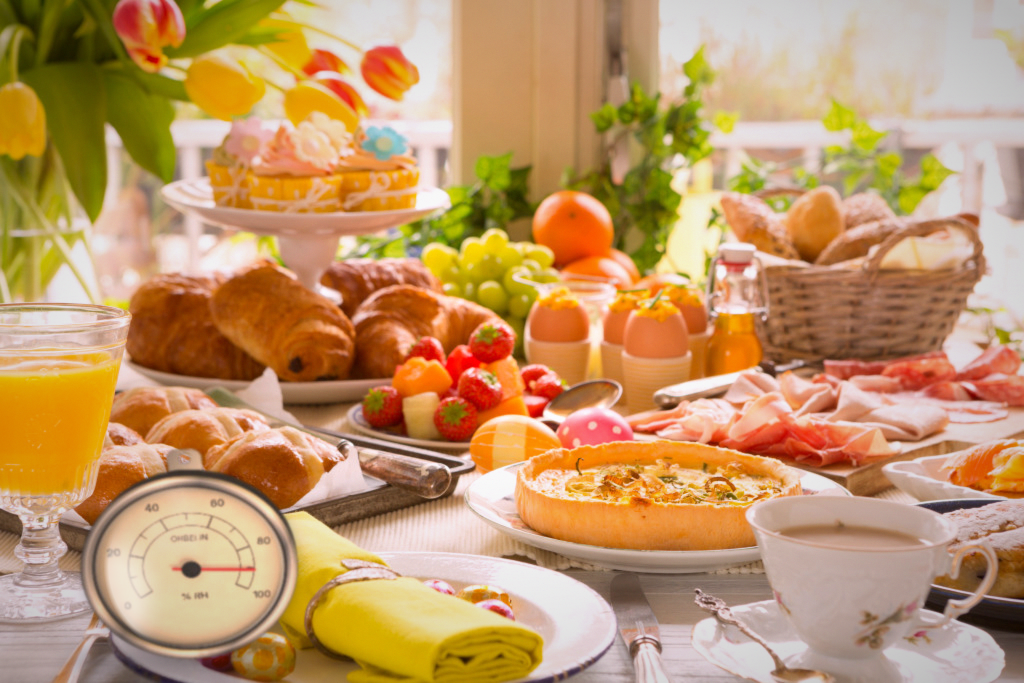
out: 90,%
